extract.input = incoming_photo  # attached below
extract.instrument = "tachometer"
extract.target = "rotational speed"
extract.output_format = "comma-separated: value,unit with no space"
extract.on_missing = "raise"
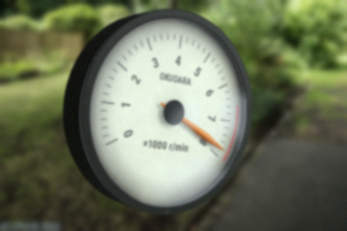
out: 7800,rpm
